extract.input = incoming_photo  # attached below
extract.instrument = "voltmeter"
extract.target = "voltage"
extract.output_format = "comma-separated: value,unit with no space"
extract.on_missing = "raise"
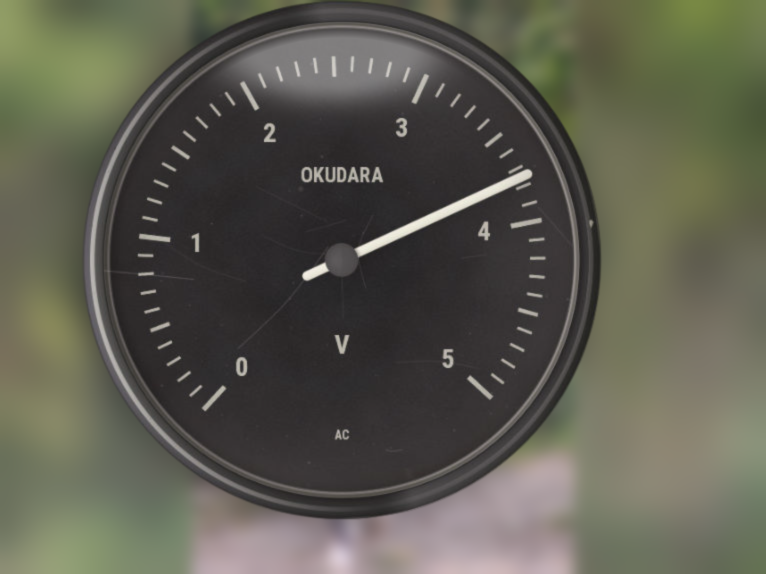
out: 3.75,V
